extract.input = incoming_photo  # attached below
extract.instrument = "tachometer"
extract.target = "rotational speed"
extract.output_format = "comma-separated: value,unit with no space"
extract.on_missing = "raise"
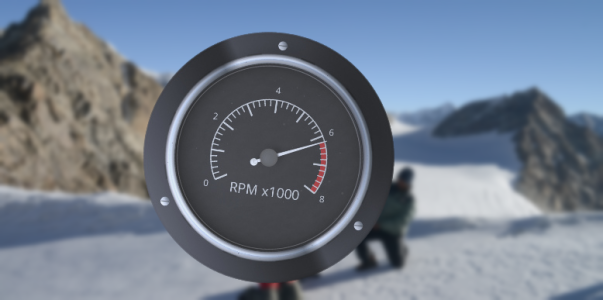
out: 6200,rpm
